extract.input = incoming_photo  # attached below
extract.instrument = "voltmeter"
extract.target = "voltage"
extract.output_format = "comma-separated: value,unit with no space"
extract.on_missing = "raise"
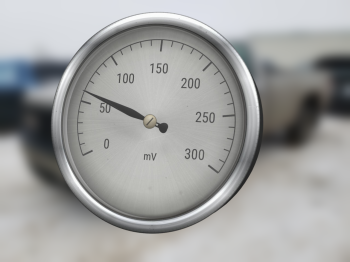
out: 60,mV
